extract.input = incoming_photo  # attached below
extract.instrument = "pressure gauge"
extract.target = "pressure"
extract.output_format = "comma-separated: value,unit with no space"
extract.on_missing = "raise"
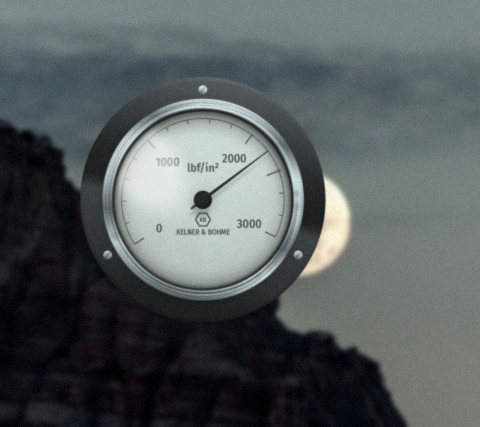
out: 2200,psi
